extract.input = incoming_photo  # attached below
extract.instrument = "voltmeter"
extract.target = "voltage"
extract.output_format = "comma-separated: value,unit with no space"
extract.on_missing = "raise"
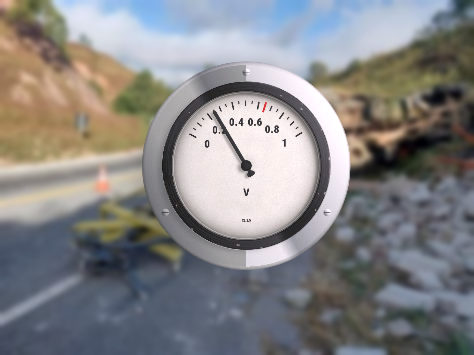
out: 0.25,V
